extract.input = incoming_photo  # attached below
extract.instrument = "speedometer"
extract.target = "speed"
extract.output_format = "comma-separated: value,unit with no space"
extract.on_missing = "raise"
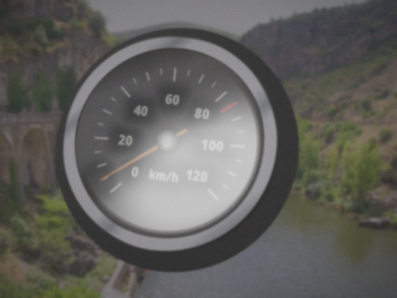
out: 5,km/h
